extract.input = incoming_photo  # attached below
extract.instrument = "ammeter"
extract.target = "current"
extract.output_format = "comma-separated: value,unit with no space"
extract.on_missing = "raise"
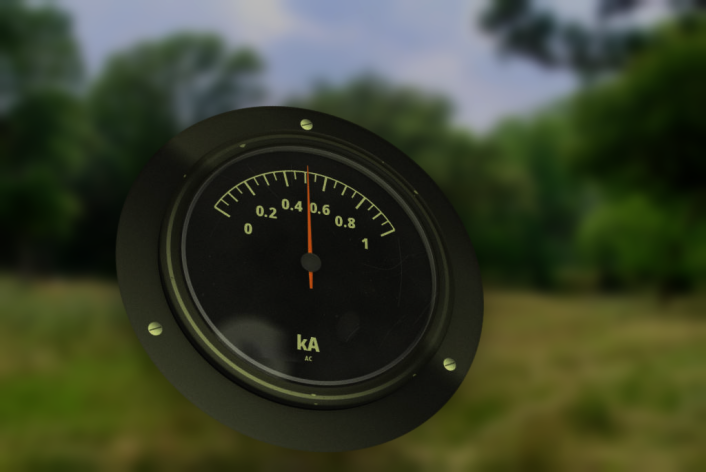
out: 0.5,kA
